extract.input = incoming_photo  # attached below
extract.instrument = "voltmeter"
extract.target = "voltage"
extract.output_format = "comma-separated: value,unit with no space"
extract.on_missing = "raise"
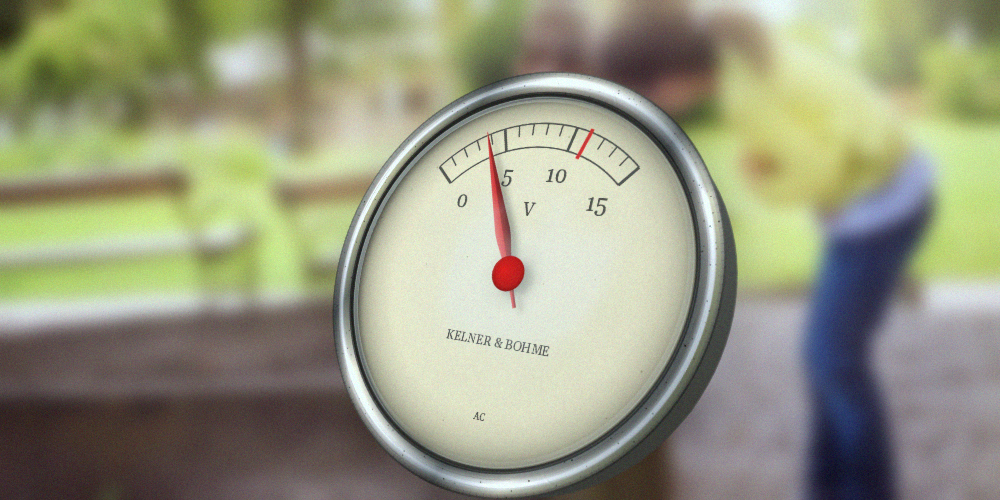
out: 4,V
